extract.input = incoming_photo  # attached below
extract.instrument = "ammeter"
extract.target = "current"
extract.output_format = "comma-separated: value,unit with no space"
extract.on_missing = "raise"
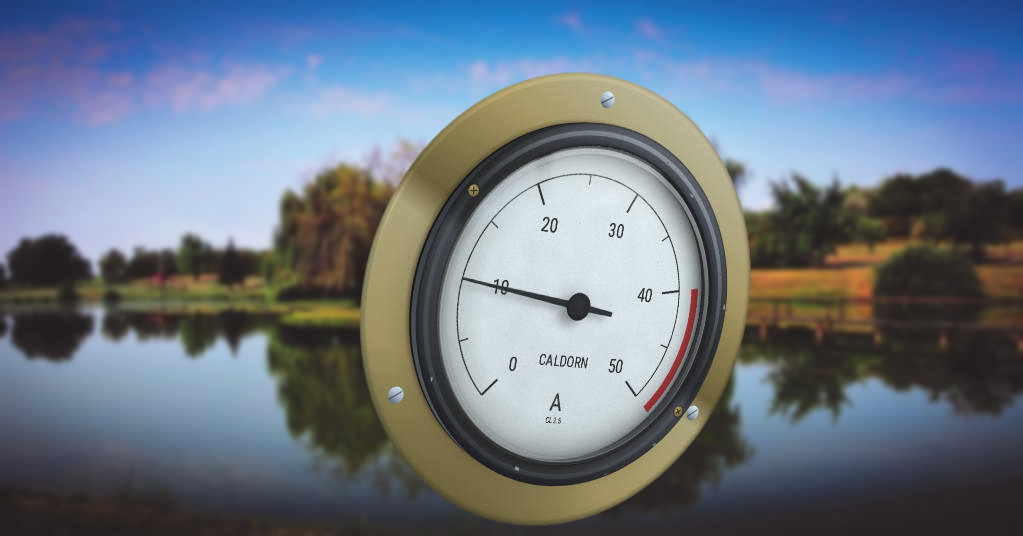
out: 10,A
